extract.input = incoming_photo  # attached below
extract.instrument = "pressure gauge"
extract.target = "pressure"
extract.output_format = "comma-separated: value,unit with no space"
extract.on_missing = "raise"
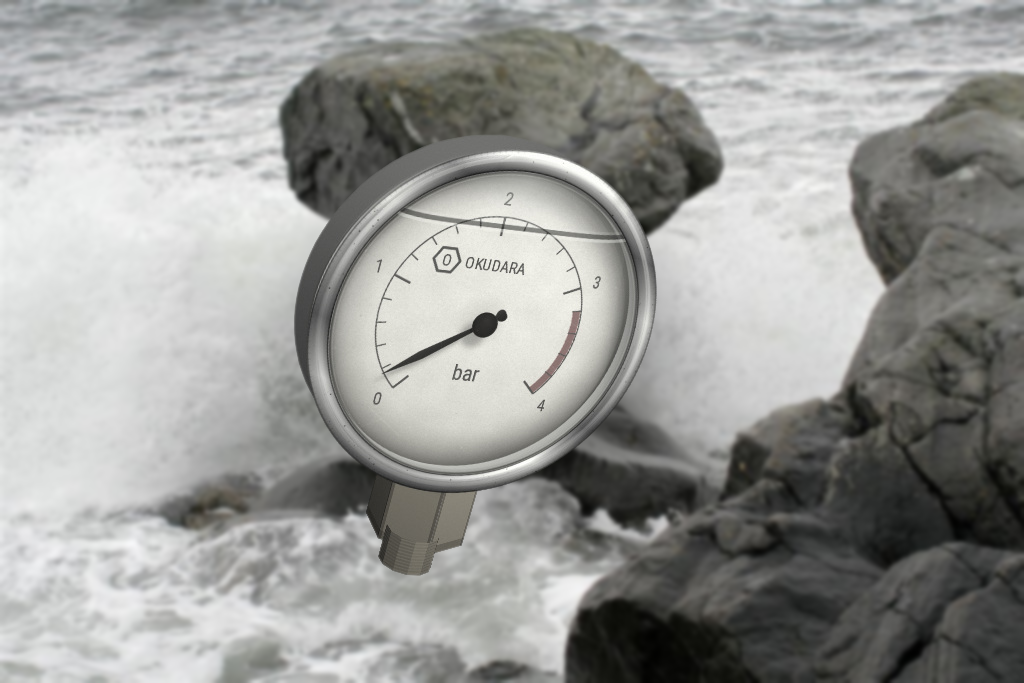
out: 0.2,bar
